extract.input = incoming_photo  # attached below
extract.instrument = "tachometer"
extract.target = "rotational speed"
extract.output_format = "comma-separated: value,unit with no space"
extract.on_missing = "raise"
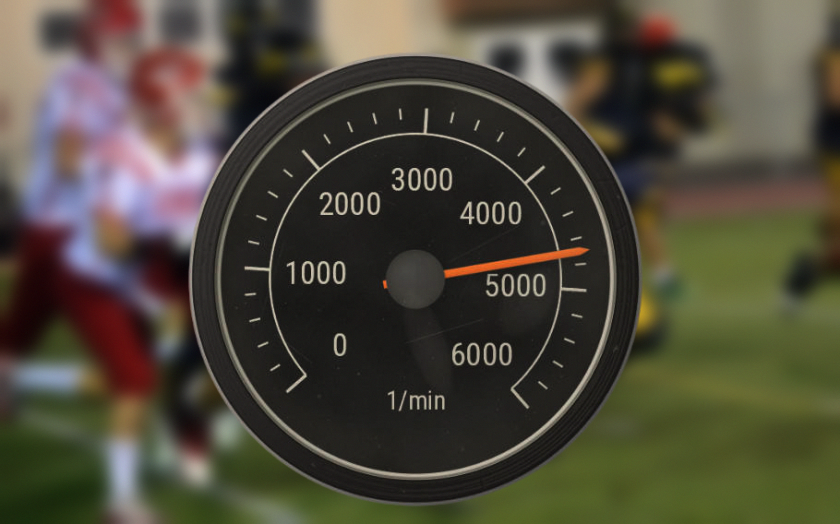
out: 4700,rpm
